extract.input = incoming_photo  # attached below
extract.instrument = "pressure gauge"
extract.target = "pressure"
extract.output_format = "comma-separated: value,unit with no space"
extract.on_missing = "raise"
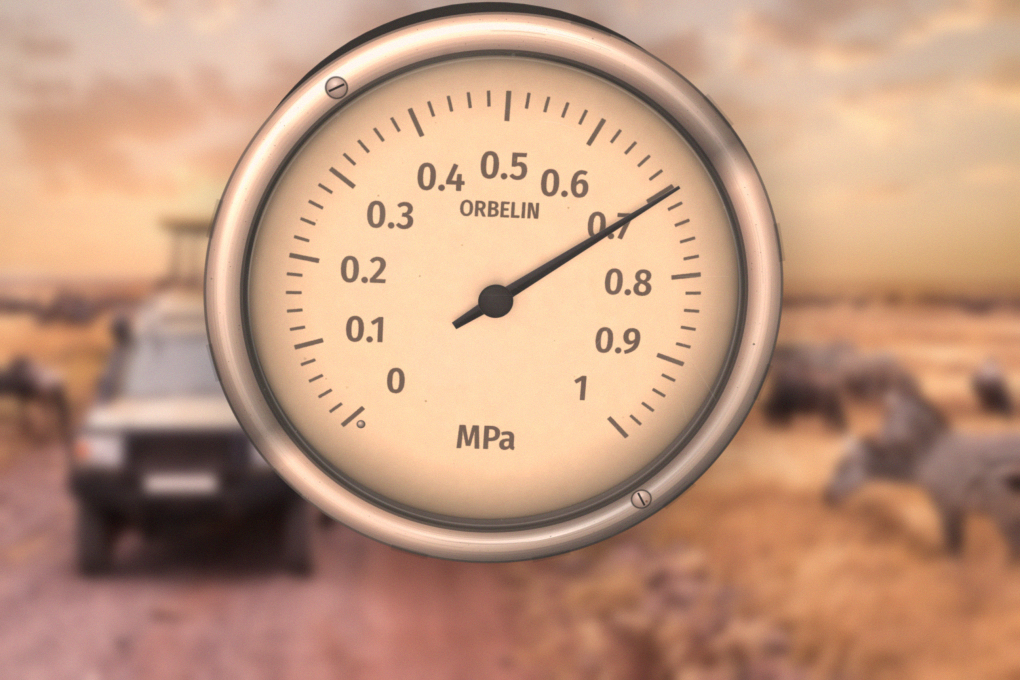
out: 0.7,MPa
